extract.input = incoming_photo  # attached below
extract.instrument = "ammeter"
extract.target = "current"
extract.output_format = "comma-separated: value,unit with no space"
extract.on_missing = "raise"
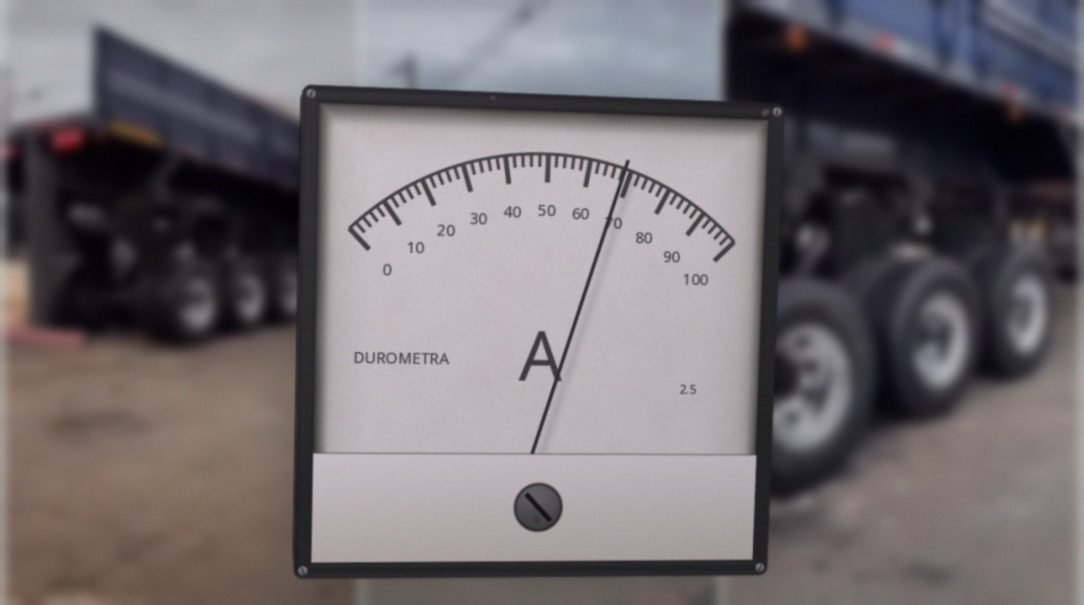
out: 68,A
